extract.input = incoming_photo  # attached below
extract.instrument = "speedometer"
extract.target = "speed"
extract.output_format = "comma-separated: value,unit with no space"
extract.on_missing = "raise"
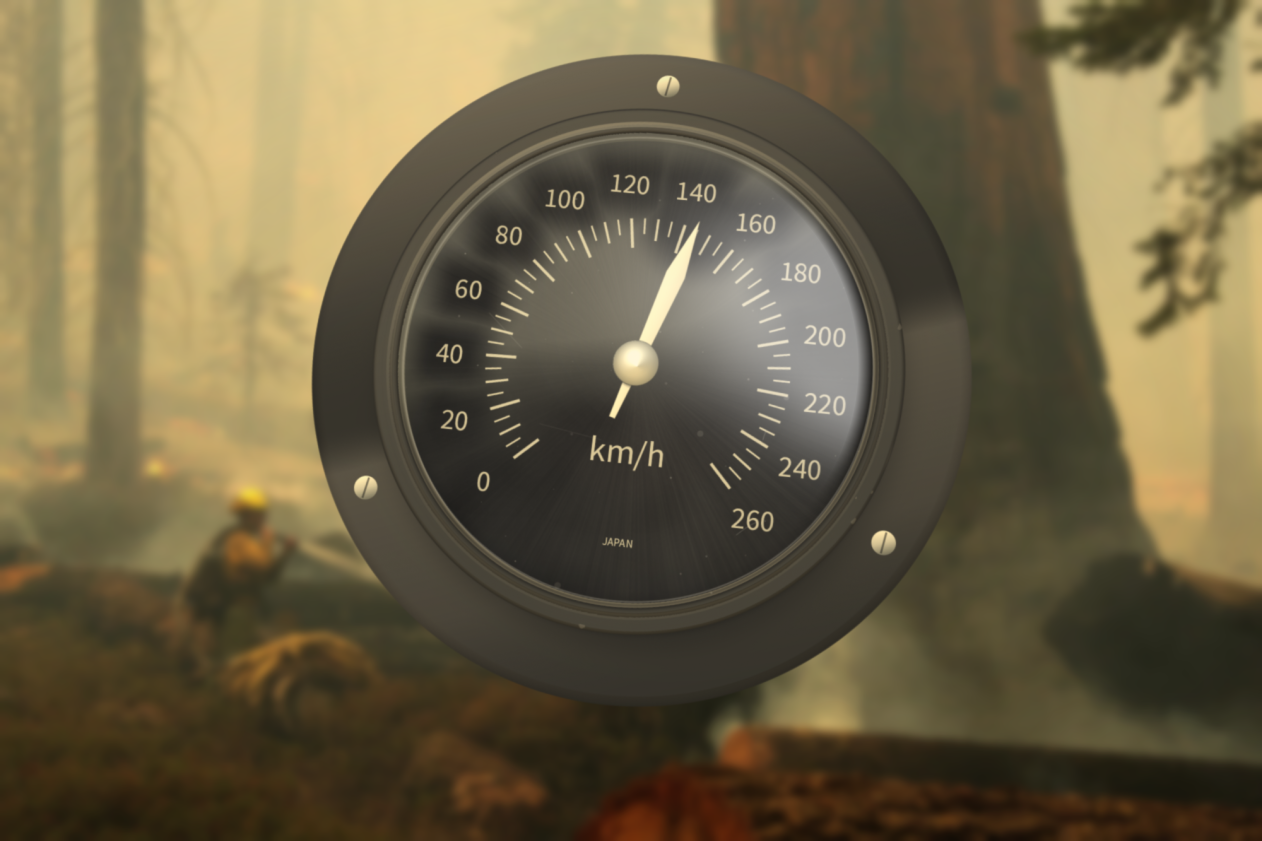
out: 145,km/h
